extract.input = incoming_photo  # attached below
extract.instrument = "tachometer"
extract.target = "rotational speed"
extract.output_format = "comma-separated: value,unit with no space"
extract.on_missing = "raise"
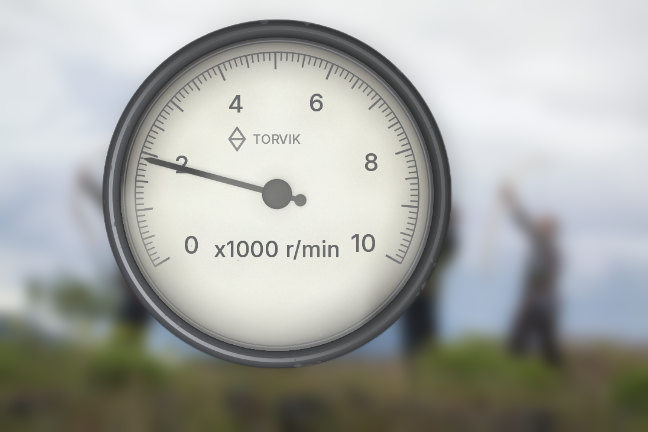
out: 1900,rpm
